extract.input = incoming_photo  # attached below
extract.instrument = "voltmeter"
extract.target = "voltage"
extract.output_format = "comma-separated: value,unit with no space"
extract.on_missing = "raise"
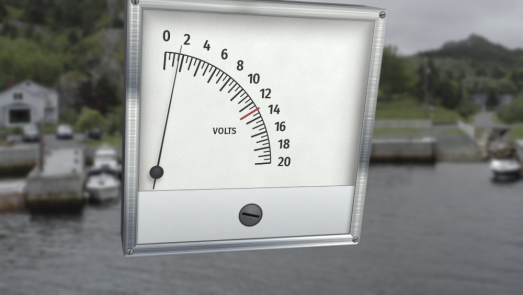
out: 1.5,V
